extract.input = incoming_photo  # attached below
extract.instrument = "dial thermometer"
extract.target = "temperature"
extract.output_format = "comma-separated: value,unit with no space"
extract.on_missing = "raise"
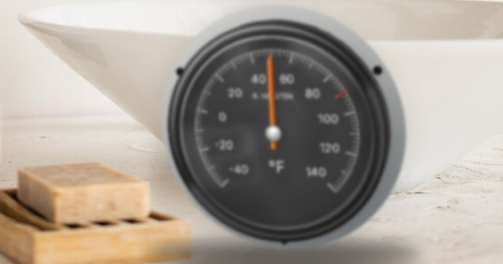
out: 50,°F
